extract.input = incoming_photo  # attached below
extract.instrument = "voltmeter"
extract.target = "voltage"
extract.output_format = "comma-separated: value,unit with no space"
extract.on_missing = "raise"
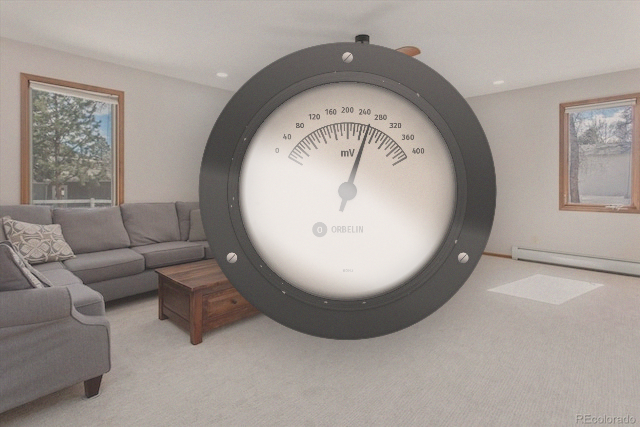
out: 260,mV
